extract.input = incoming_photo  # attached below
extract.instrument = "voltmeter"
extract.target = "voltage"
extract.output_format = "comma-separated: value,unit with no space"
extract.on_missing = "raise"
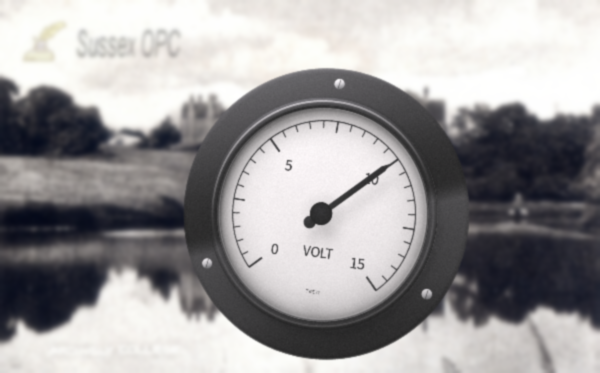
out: 10,V
